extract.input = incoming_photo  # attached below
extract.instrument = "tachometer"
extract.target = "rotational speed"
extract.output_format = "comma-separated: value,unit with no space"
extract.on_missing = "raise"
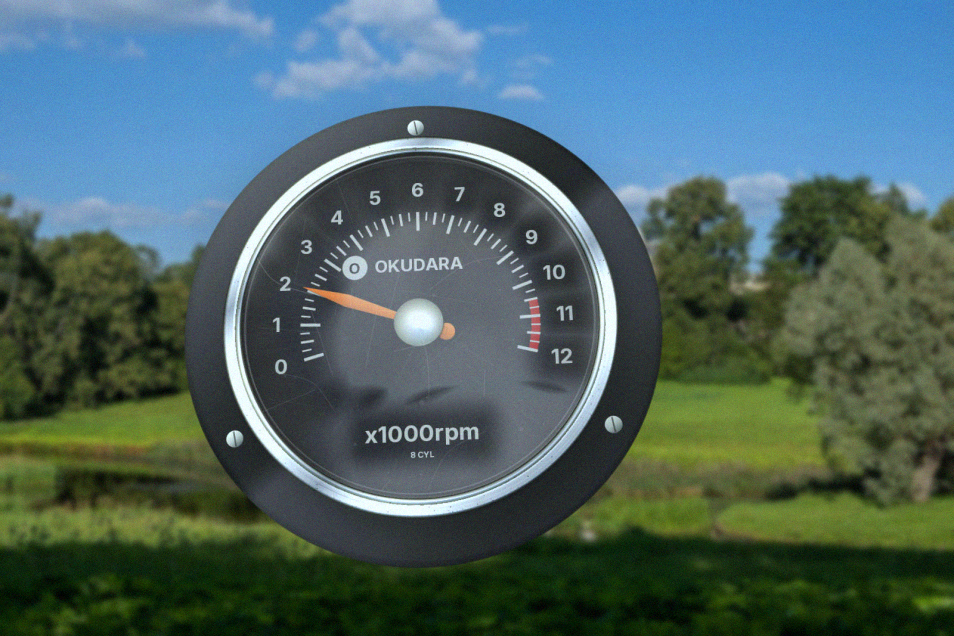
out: 2000,rpm
